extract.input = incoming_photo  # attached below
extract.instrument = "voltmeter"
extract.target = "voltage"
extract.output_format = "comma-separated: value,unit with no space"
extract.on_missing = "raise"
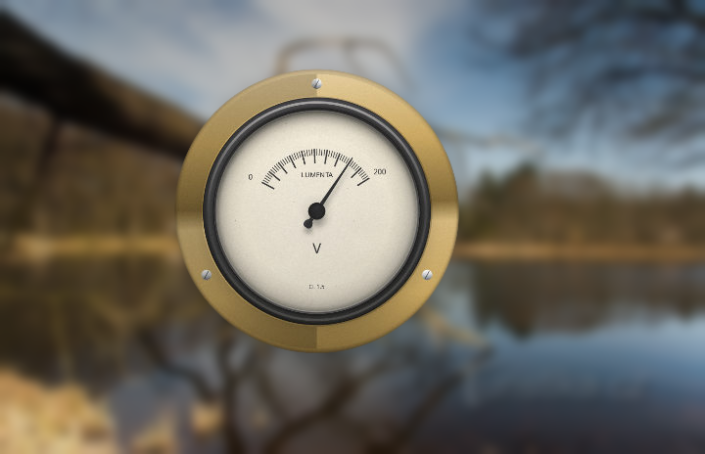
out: 160,V
